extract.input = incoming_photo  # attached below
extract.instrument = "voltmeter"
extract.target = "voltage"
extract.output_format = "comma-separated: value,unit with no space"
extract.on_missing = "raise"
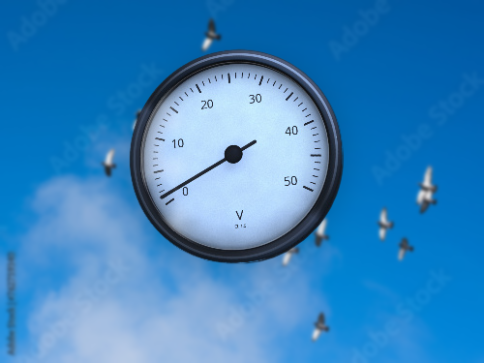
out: 1,V
